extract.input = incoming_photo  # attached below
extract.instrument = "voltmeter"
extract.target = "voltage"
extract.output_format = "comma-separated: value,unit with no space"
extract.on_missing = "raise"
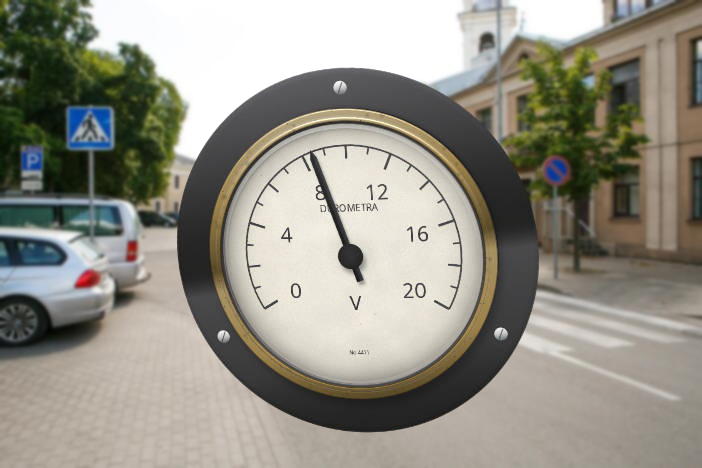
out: 8.5,V
